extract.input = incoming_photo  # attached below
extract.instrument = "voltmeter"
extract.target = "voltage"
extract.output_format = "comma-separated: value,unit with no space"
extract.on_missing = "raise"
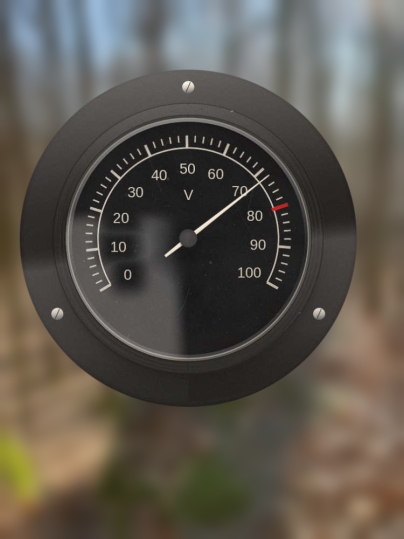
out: 72,V
